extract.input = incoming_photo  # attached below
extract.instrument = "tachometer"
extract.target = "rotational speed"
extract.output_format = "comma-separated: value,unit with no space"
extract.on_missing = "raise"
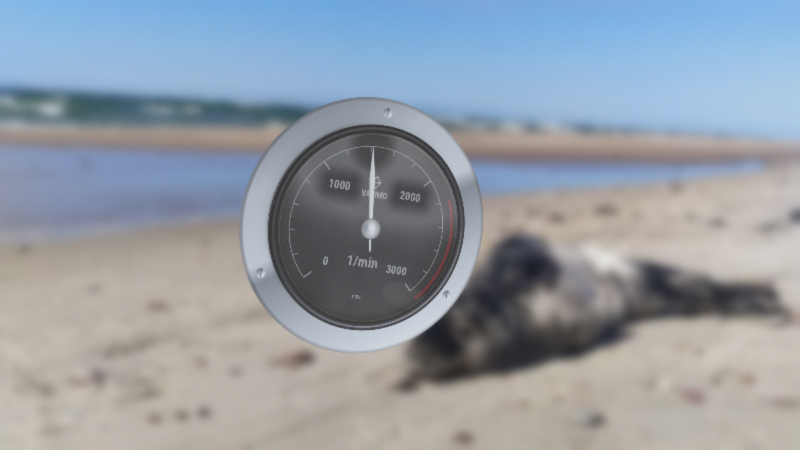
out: 1400,rpm
